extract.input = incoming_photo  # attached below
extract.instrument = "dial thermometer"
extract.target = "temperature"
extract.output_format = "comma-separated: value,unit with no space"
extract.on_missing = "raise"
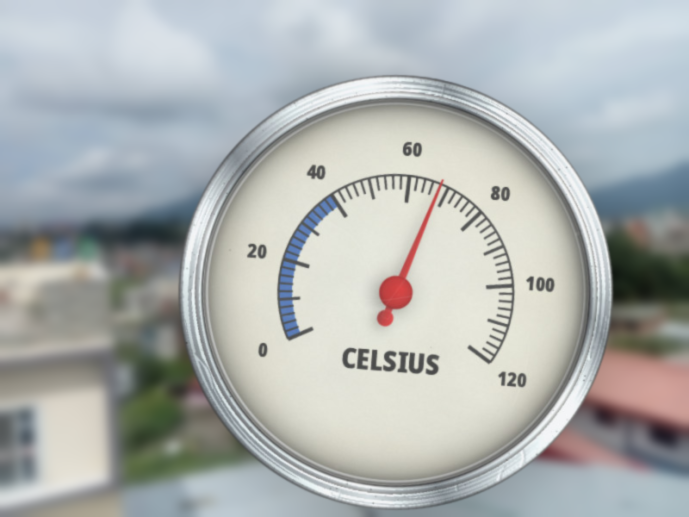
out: 68,°C
